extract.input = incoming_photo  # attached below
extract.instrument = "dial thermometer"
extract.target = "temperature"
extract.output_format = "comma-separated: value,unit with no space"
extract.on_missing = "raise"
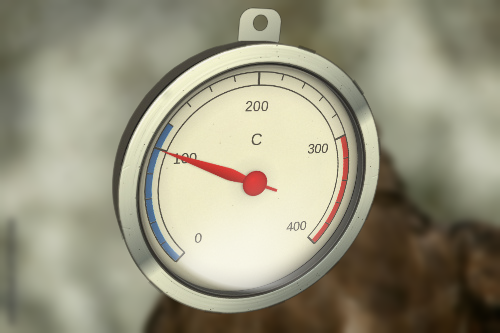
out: 100,°C
